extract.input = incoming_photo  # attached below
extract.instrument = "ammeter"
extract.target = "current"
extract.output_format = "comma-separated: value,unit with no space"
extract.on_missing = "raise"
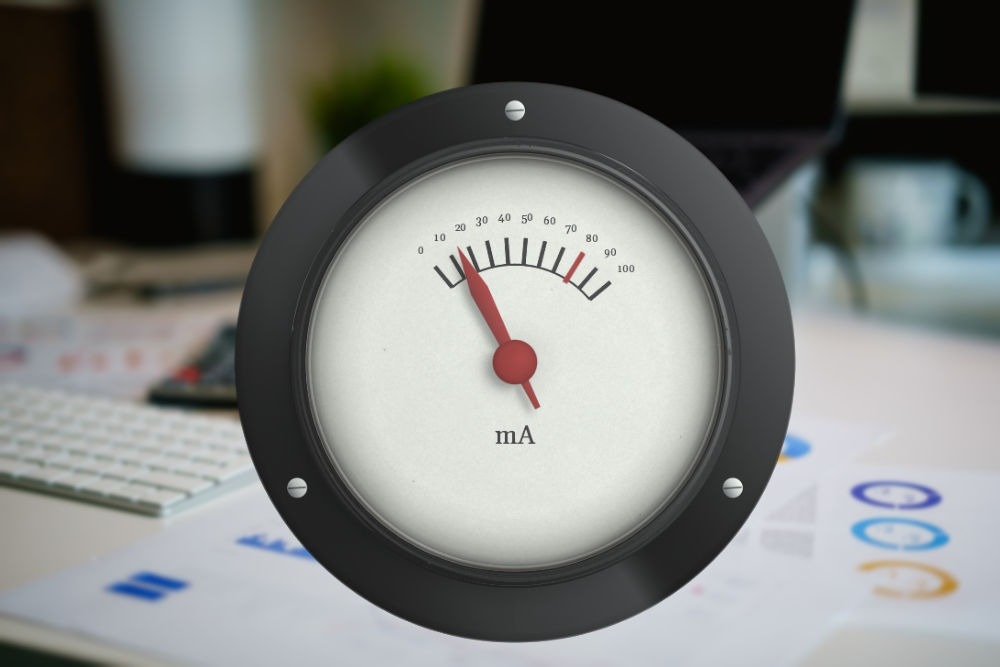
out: 15,mA
